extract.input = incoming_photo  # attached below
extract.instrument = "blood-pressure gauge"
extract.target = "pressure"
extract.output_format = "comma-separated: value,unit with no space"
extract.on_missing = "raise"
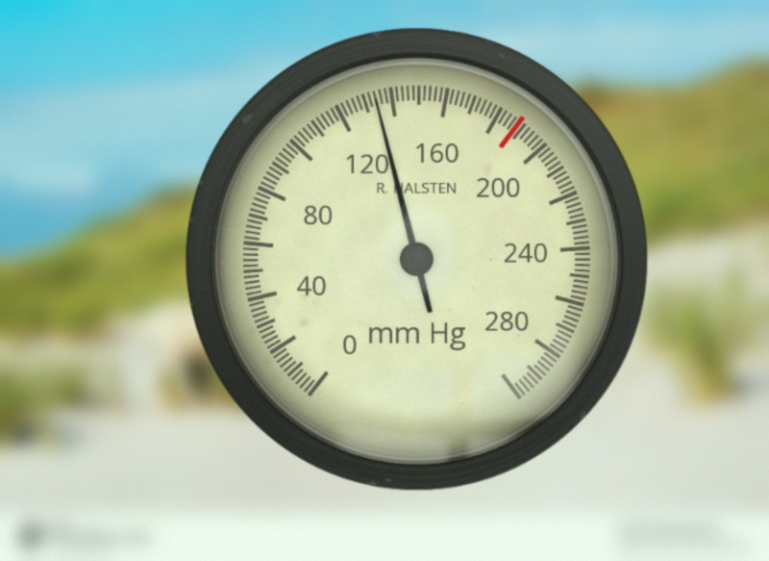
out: 134,mmHg
